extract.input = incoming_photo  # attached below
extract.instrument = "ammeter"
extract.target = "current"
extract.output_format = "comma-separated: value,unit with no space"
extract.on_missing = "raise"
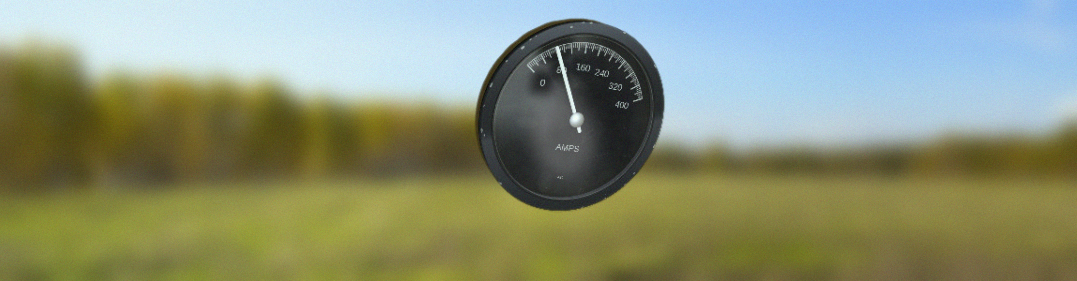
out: 80,A
